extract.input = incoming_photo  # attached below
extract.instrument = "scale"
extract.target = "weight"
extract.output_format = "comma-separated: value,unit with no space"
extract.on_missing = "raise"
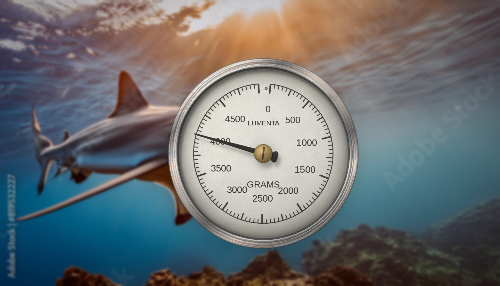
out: 4000,g
